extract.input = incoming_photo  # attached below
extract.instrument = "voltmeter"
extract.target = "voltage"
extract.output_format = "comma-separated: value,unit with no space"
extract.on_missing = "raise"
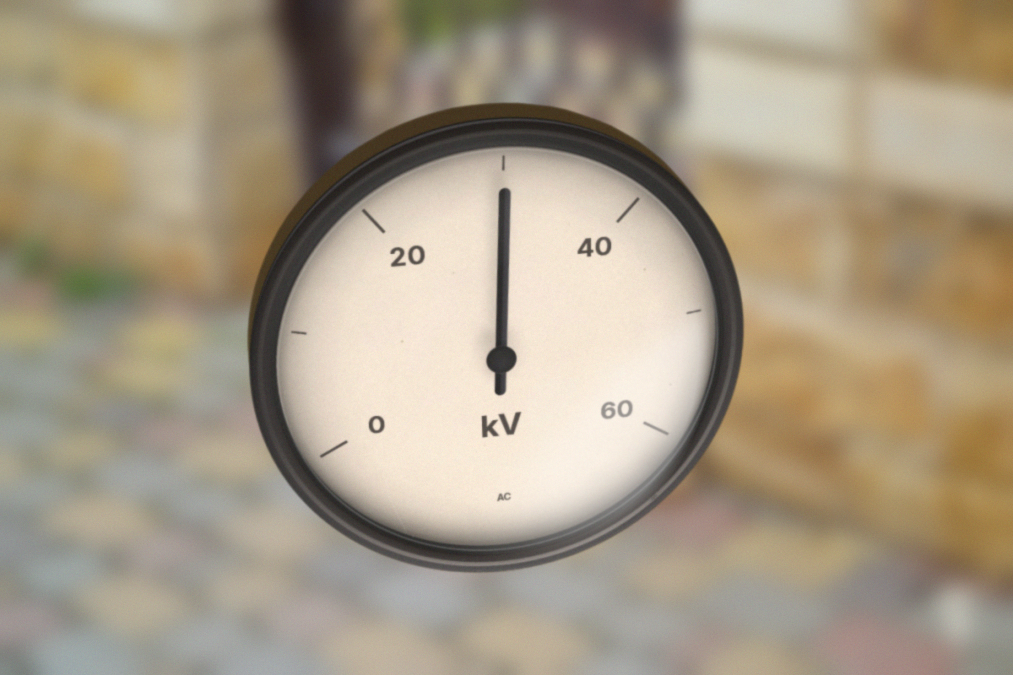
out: 30,kV
